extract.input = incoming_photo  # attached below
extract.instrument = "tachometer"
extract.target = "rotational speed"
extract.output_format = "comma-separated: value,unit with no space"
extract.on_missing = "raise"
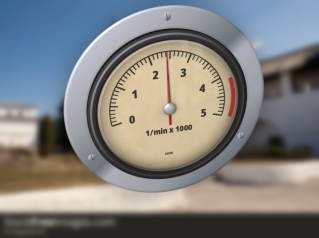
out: 2400,rpm
